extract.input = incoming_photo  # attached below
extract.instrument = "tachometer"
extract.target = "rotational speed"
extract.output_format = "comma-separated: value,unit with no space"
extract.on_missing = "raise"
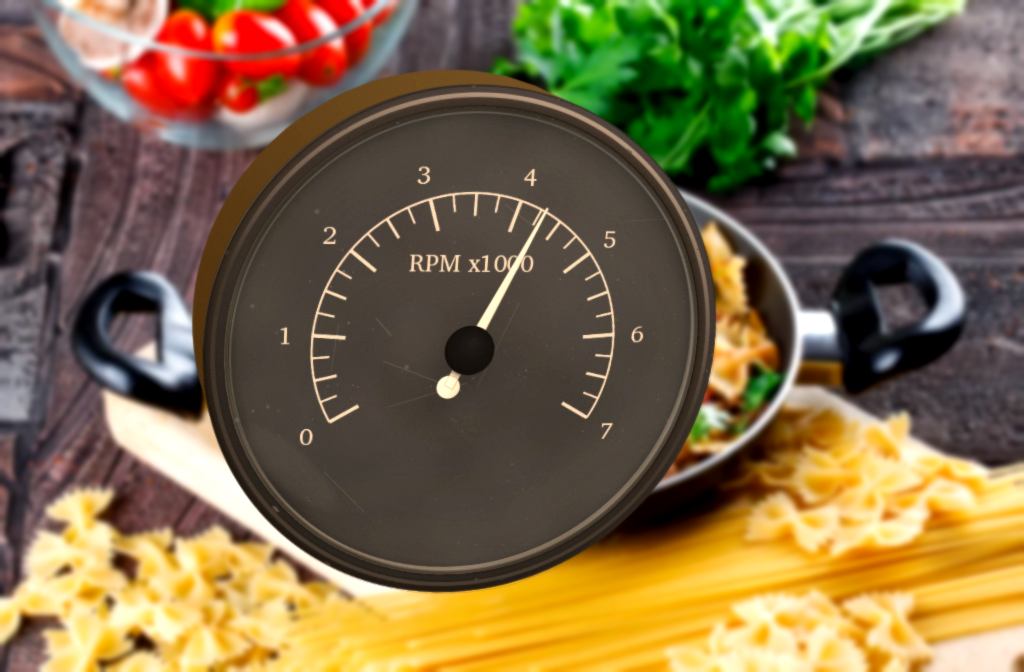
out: 4250,rpm
